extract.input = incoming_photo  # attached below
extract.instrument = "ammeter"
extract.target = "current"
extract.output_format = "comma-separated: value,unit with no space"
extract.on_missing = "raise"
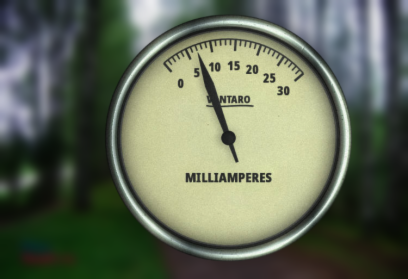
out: 7,mA
